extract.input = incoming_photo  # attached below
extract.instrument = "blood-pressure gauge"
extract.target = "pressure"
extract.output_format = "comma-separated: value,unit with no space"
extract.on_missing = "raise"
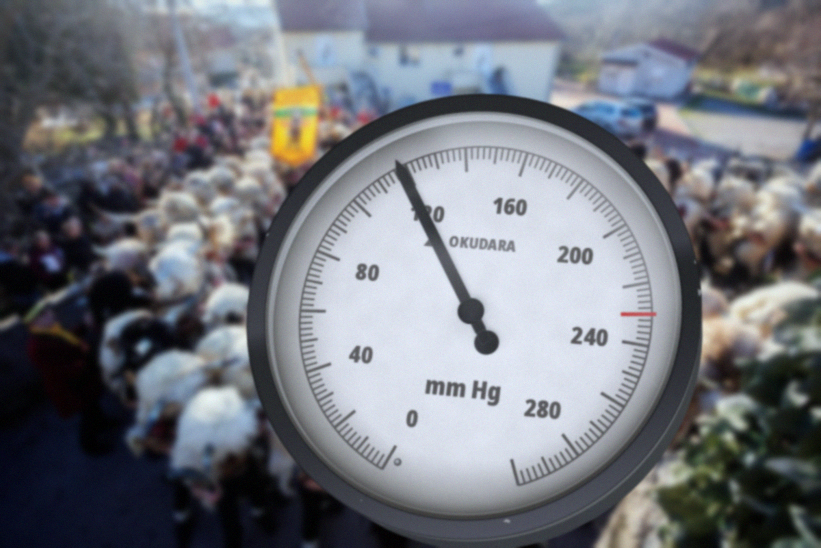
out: 118,mmHg
